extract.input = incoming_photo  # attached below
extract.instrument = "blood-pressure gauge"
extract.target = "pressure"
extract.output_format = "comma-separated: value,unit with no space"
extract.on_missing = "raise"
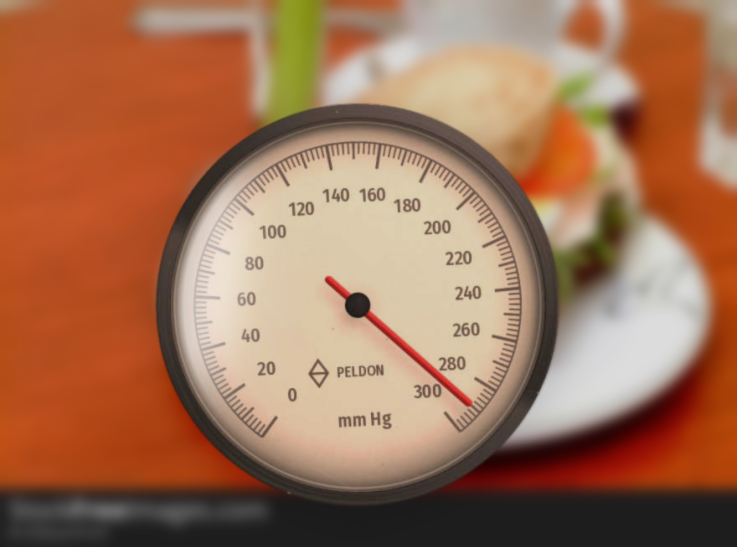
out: 290,mmHg
